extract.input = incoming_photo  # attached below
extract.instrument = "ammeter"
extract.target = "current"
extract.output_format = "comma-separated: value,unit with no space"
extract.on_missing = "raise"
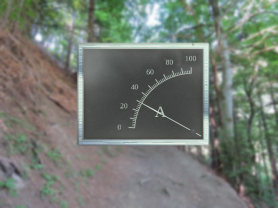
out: 30,A
